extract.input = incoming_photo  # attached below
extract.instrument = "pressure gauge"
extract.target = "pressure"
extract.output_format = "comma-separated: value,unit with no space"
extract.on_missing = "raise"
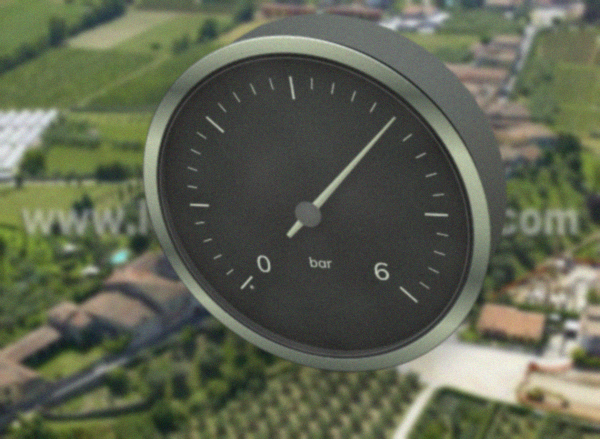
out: 4,bar
